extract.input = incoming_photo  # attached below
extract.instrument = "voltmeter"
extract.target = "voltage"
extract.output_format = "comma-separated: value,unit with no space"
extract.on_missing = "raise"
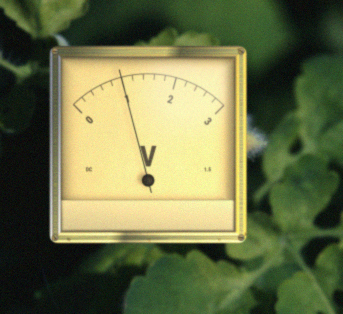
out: 1,V
